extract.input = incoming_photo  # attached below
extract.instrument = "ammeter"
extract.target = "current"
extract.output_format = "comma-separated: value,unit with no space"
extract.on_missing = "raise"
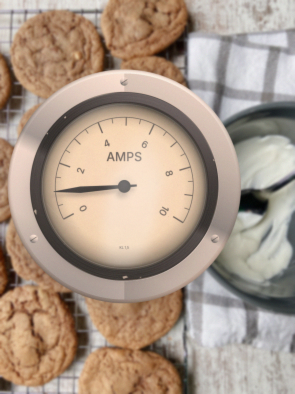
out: 1,A
